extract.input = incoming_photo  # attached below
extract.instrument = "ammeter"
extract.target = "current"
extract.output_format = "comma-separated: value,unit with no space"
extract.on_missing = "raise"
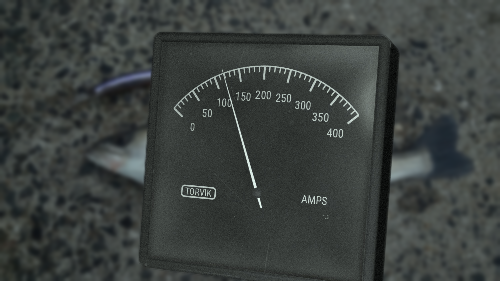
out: 120,A
